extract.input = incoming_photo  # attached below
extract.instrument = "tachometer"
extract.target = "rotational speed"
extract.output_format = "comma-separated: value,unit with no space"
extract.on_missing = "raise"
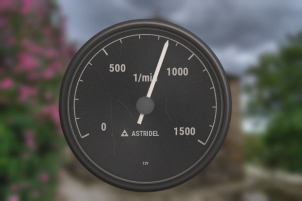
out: 850,rpm
